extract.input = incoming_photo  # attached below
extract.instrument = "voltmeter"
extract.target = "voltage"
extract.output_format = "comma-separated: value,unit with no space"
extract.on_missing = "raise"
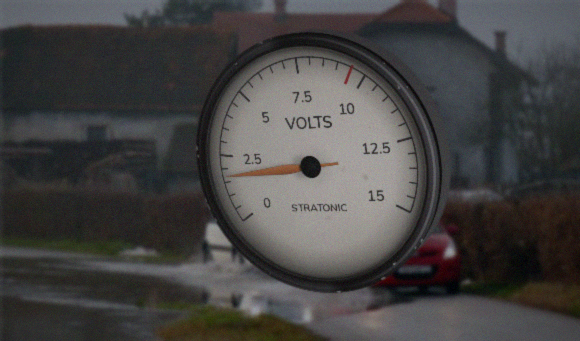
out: 1.75,V
